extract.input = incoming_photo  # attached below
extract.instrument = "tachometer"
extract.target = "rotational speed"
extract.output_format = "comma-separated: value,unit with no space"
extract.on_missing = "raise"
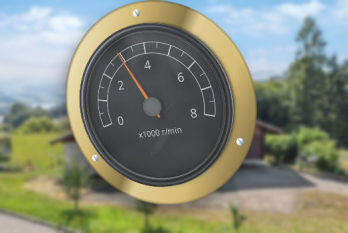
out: 3000,rpm
